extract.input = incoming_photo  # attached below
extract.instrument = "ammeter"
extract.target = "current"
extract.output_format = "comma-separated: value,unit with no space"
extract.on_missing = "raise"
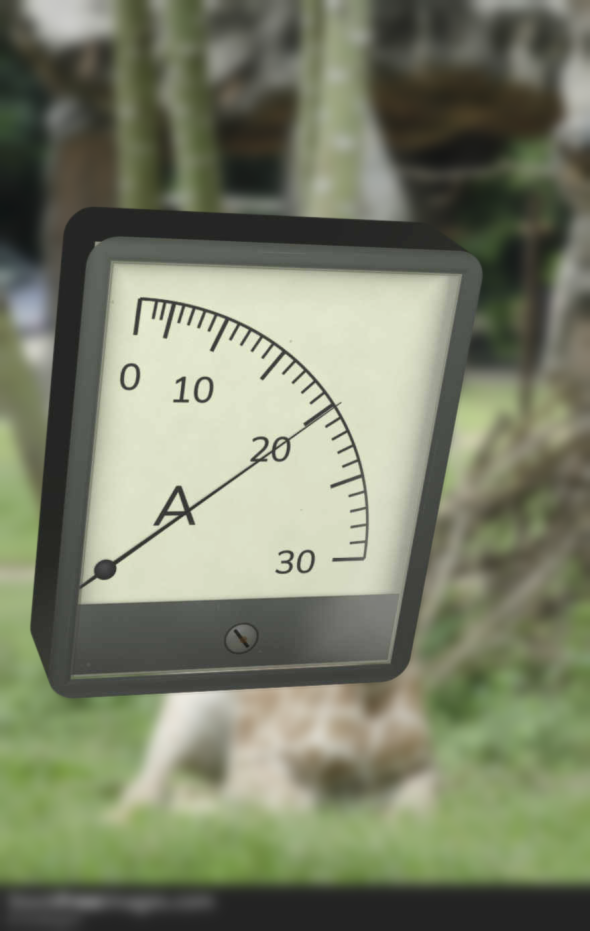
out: 20,A
